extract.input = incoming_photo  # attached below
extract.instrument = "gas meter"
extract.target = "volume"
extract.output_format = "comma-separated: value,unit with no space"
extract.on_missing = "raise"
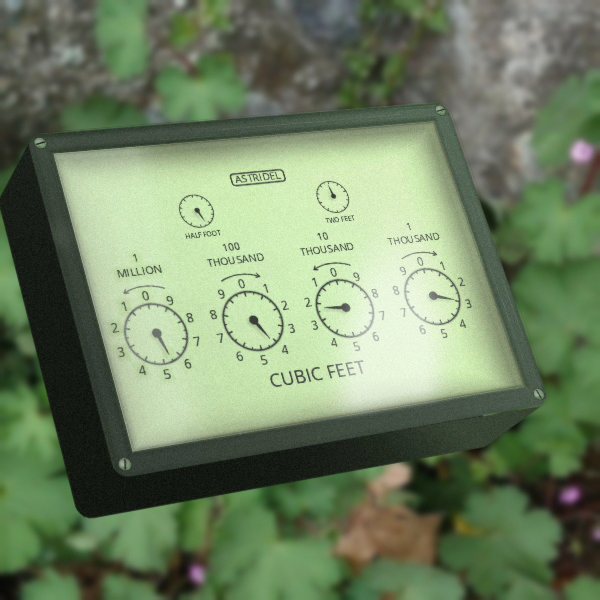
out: 542300,ft³
